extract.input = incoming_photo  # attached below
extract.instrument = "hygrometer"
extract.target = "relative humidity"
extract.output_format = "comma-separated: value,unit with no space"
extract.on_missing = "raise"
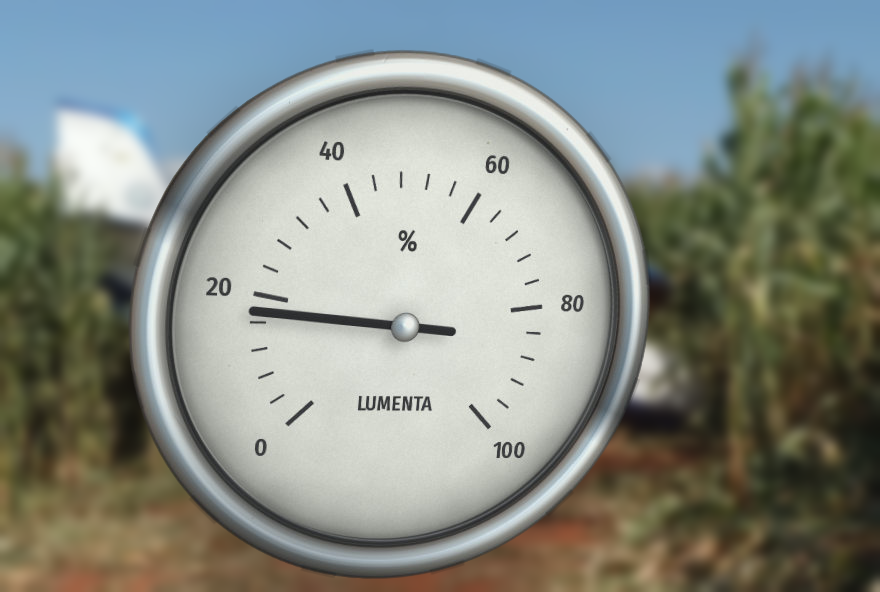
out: 18,%
